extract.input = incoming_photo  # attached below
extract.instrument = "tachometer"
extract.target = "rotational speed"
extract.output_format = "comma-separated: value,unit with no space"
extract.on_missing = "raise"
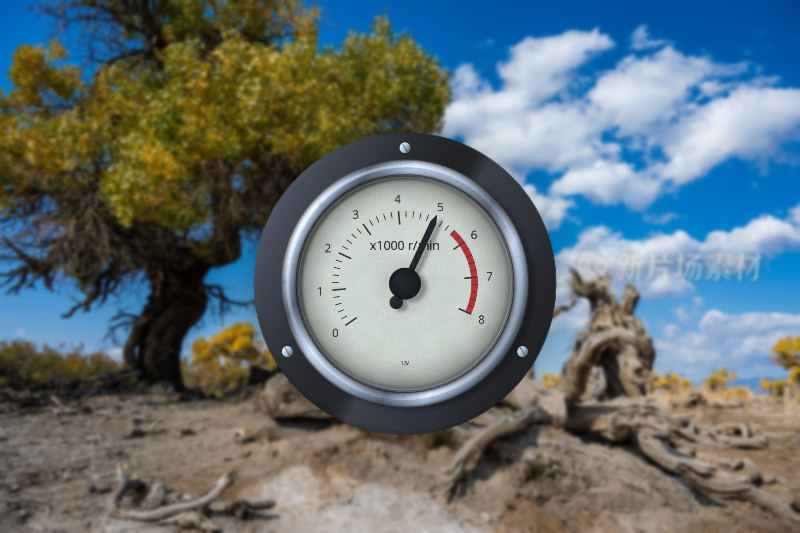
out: 5000,rpm
